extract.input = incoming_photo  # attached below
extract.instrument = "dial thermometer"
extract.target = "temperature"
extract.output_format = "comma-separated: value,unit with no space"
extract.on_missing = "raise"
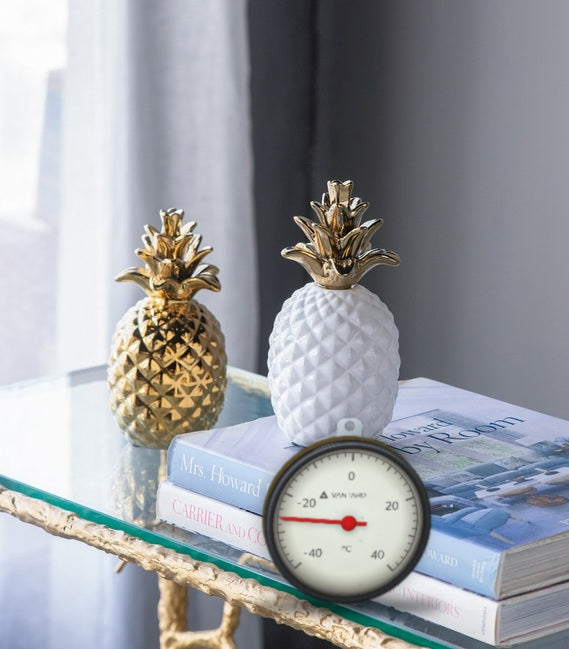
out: -26,°C
